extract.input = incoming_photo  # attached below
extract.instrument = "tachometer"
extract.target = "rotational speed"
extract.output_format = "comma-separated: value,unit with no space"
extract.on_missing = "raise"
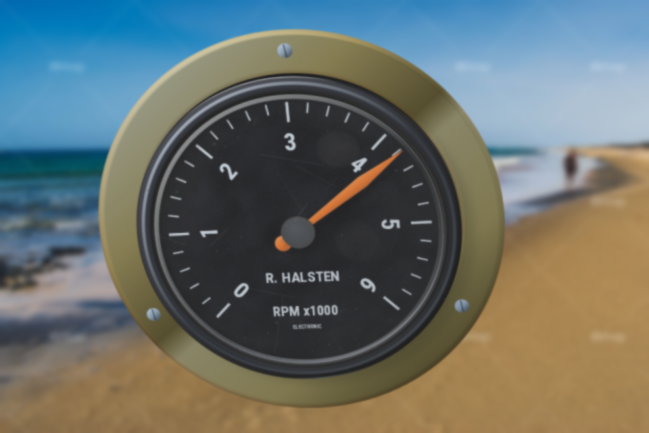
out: 4200,rpm
